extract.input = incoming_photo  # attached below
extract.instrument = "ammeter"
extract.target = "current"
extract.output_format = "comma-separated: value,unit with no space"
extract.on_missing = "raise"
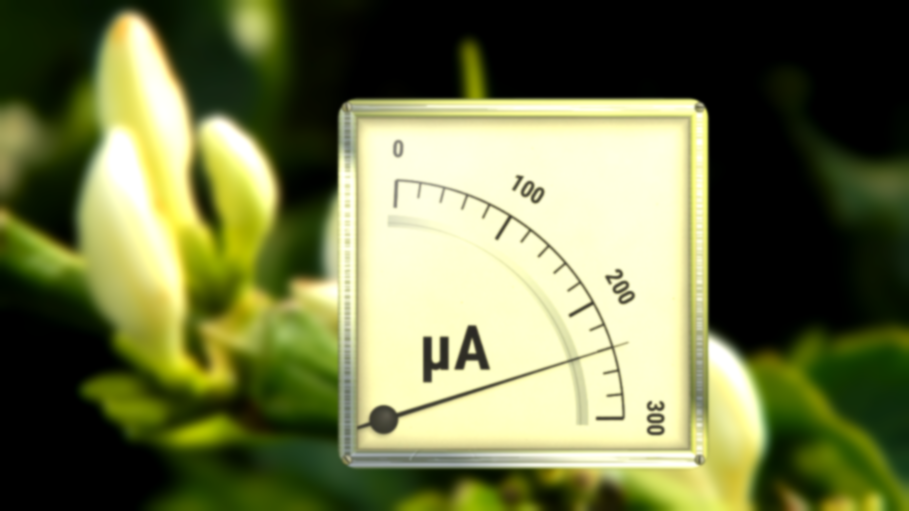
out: 240,µA
